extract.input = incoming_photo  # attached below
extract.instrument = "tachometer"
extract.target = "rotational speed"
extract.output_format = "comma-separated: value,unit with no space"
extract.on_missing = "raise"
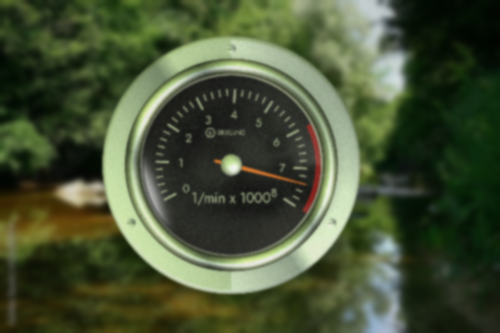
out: 7400,rpm
